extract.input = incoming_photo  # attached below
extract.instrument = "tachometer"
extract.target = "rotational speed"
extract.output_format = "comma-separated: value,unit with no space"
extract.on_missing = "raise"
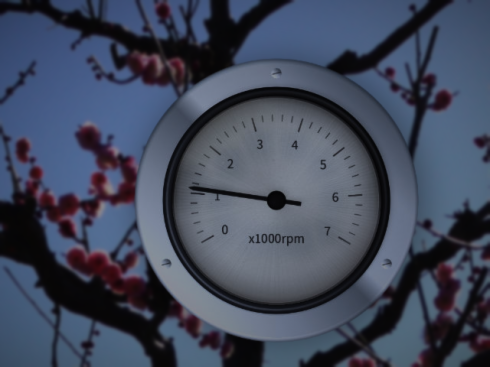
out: 1100,rpm
